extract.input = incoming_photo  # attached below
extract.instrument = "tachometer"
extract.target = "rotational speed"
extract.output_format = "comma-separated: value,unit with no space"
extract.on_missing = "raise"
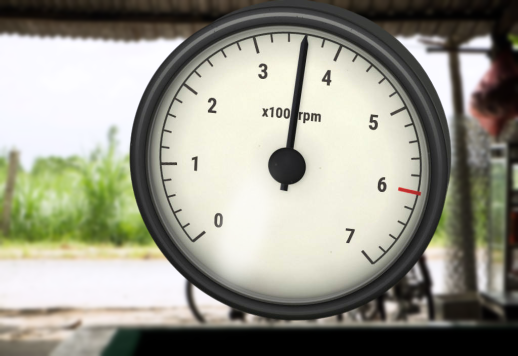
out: 3600,rpm
